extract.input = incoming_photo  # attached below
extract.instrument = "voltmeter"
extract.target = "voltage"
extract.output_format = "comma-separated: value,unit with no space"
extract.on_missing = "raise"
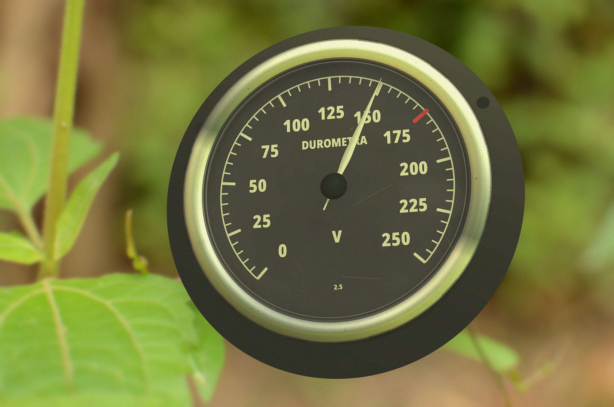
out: 150,V
